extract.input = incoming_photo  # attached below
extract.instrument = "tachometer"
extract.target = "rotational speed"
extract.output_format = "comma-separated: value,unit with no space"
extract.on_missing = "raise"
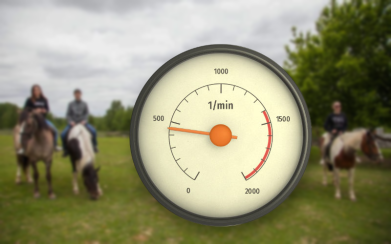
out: 450,rpm
